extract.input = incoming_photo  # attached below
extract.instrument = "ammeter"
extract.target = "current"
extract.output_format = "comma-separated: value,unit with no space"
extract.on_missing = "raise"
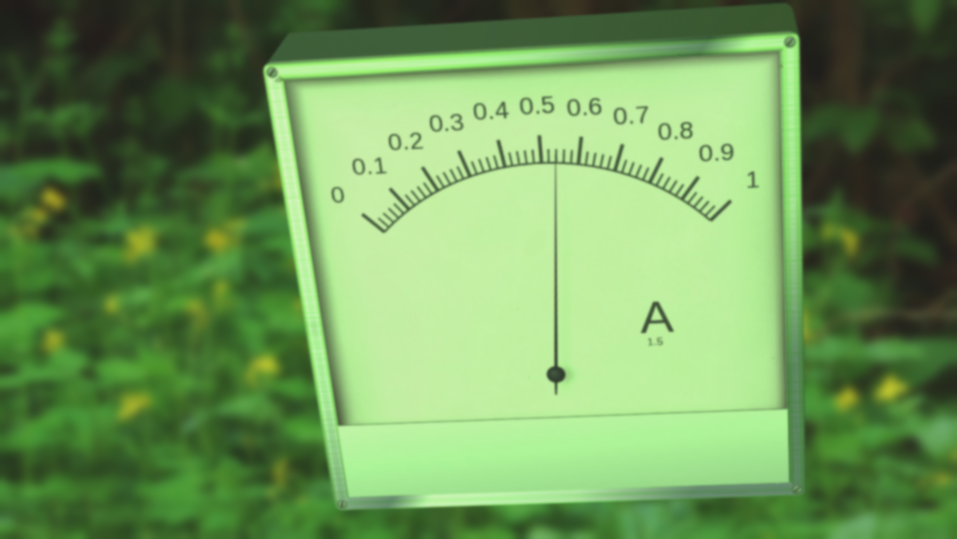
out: 0.54,A
